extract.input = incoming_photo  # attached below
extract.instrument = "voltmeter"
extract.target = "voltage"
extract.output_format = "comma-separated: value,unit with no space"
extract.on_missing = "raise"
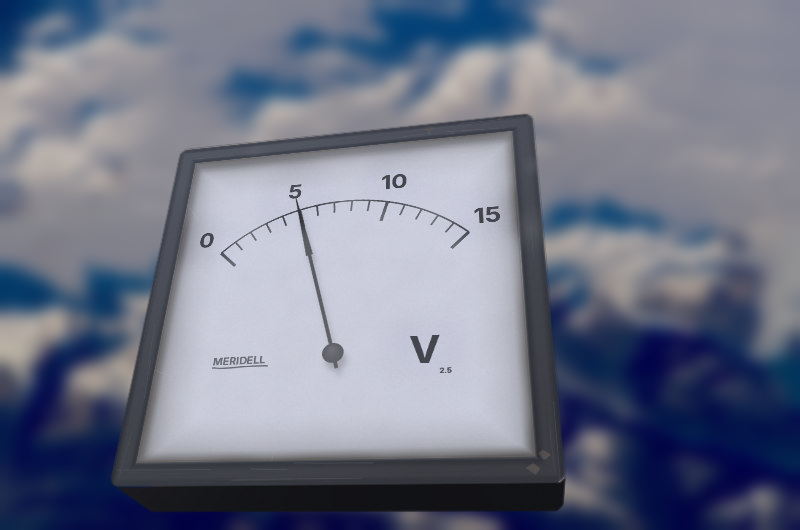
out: 5,V
